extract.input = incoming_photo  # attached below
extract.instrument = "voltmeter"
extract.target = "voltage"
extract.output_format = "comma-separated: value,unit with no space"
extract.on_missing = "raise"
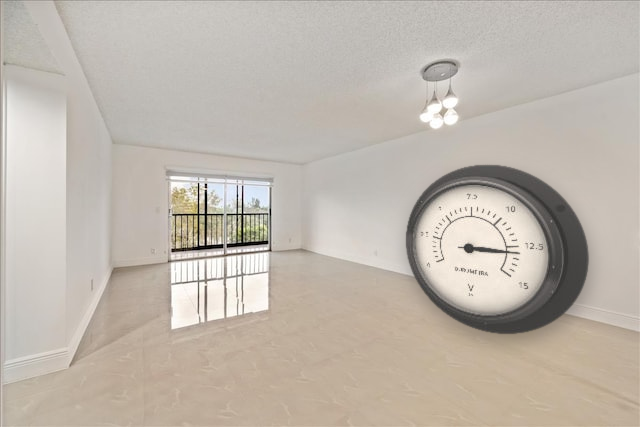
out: 13,V
